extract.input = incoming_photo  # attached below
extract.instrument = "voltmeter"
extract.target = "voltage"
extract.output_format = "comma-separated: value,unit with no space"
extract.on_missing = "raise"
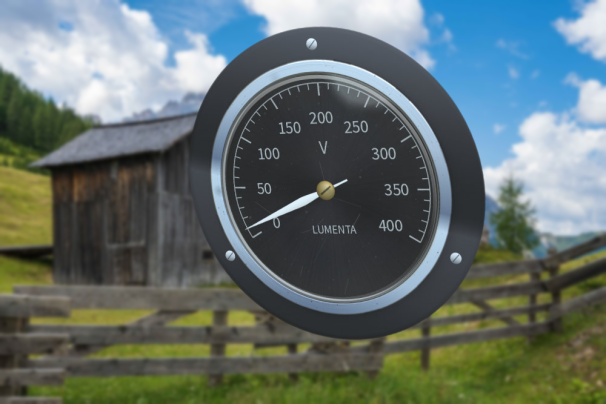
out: 10,V
